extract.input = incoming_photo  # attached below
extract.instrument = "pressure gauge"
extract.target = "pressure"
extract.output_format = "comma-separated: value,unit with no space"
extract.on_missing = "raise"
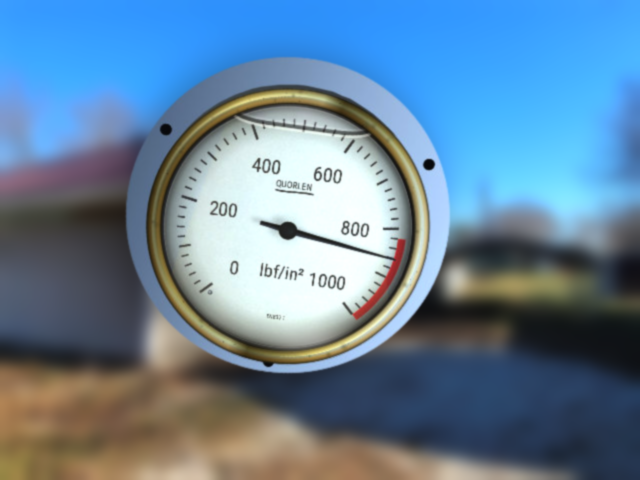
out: 860,psi
